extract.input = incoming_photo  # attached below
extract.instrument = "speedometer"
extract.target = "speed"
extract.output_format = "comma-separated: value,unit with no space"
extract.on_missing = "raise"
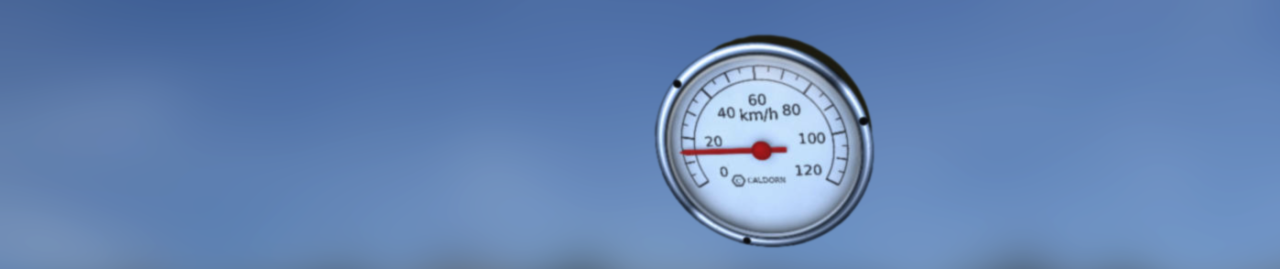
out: 15,km/h
